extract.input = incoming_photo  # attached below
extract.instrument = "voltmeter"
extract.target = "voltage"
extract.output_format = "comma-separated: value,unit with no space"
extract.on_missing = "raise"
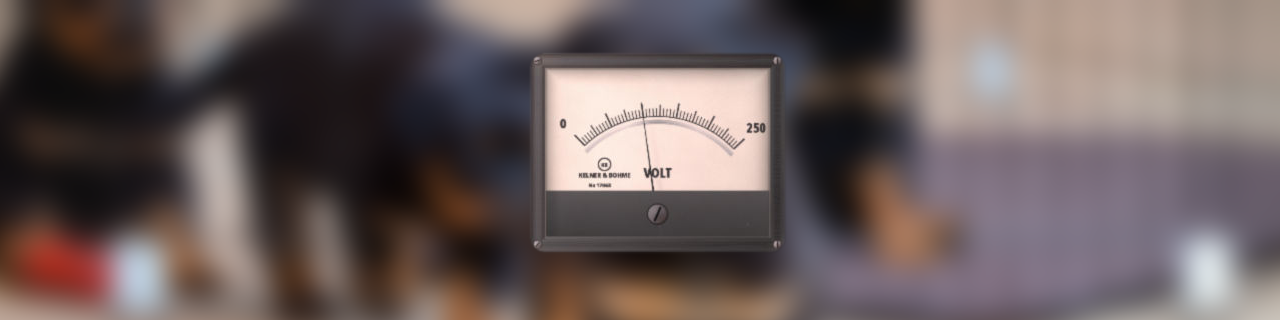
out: 100,V
